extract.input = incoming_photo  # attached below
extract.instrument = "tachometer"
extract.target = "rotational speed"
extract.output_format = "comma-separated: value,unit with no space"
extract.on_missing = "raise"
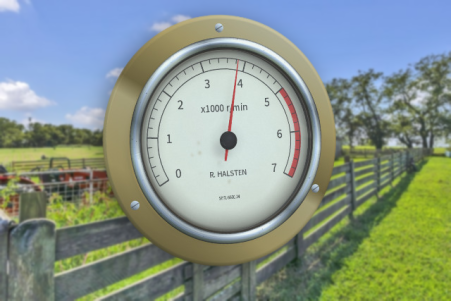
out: 3800,rpm
